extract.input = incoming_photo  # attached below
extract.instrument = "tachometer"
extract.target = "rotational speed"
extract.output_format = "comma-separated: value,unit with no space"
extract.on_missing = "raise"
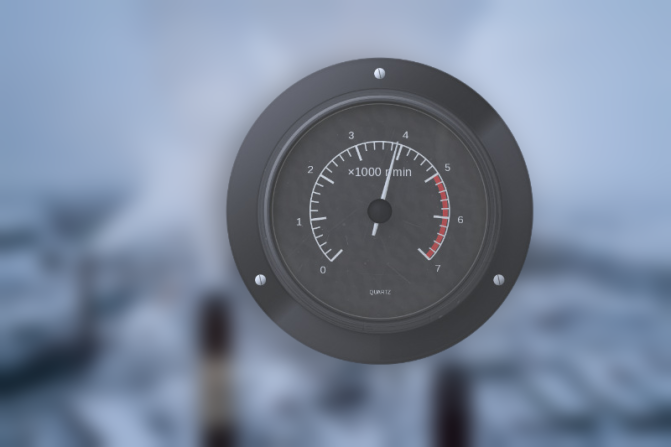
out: 3900,rpm
